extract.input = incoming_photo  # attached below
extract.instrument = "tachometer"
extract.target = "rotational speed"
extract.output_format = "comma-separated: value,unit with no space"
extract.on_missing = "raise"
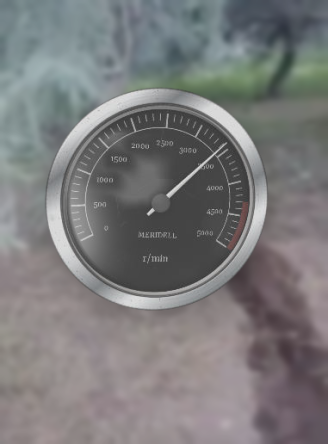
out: 3400,rpm
